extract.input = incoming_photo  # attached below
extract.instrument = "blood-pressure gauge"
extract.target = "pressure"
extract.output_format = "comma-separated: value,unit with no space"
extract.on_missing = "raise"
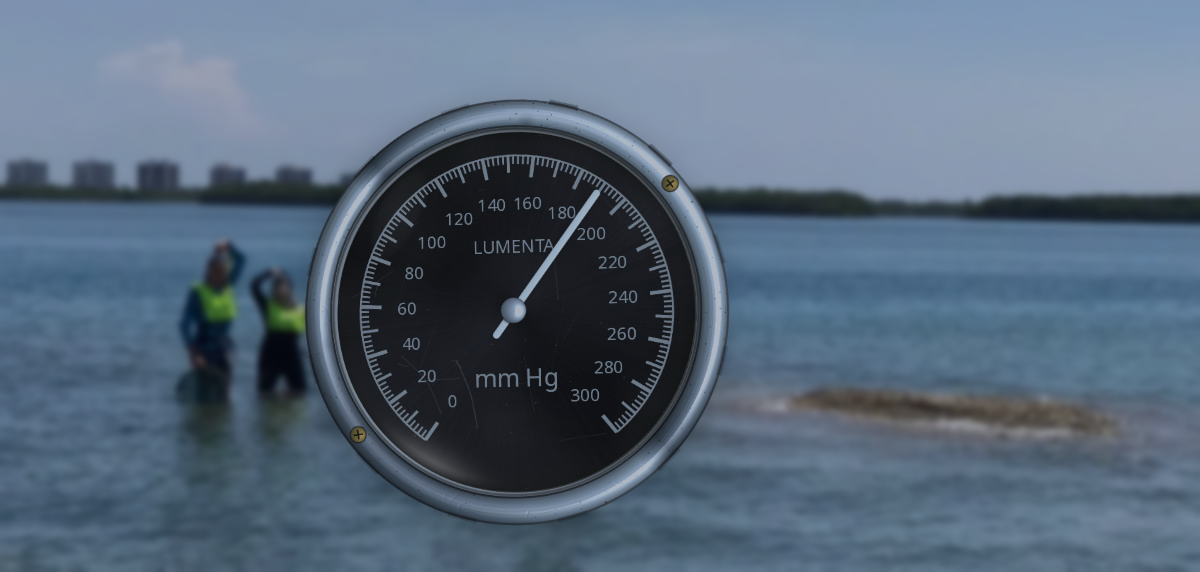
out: 190,mmHg
